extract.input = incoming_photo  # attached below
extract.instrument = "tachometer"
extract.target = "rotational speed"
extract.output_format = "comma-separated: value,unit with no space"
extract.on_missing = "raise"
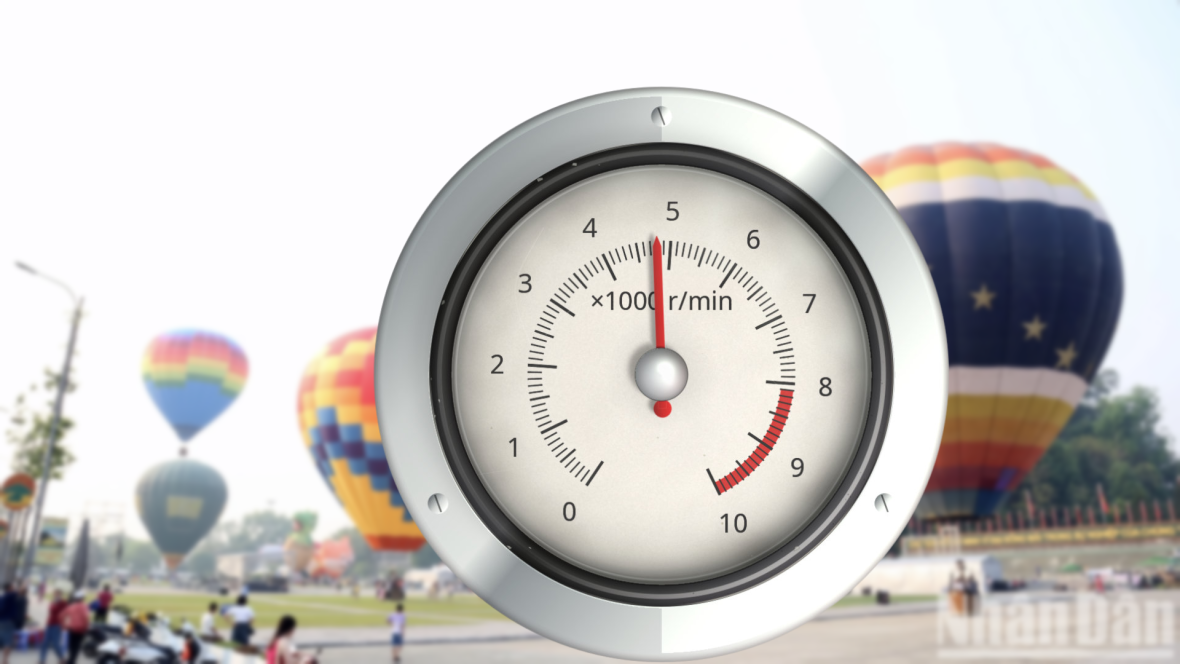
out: 4800,rpm
